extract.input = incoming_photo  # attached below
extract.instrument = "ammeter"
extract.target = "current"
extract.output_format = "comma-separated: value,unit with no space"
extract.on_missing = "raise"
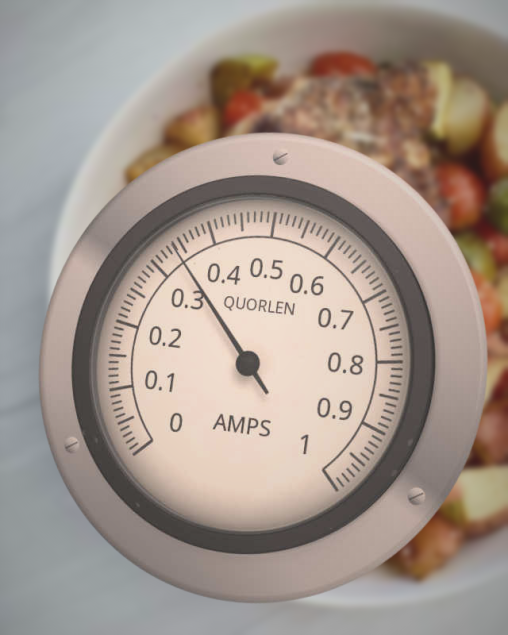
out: 0.34,A
